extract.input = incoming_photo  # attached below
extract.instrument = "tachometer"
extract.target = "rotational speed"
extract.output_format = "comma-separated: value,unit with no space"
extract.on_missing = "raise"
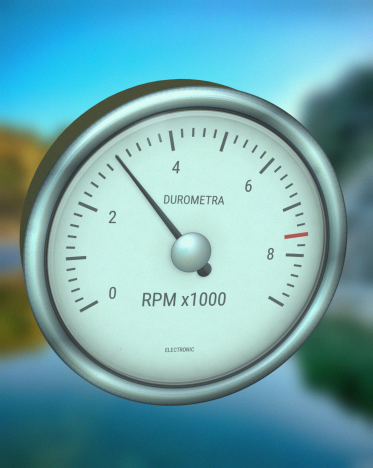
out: 3000,rpm
